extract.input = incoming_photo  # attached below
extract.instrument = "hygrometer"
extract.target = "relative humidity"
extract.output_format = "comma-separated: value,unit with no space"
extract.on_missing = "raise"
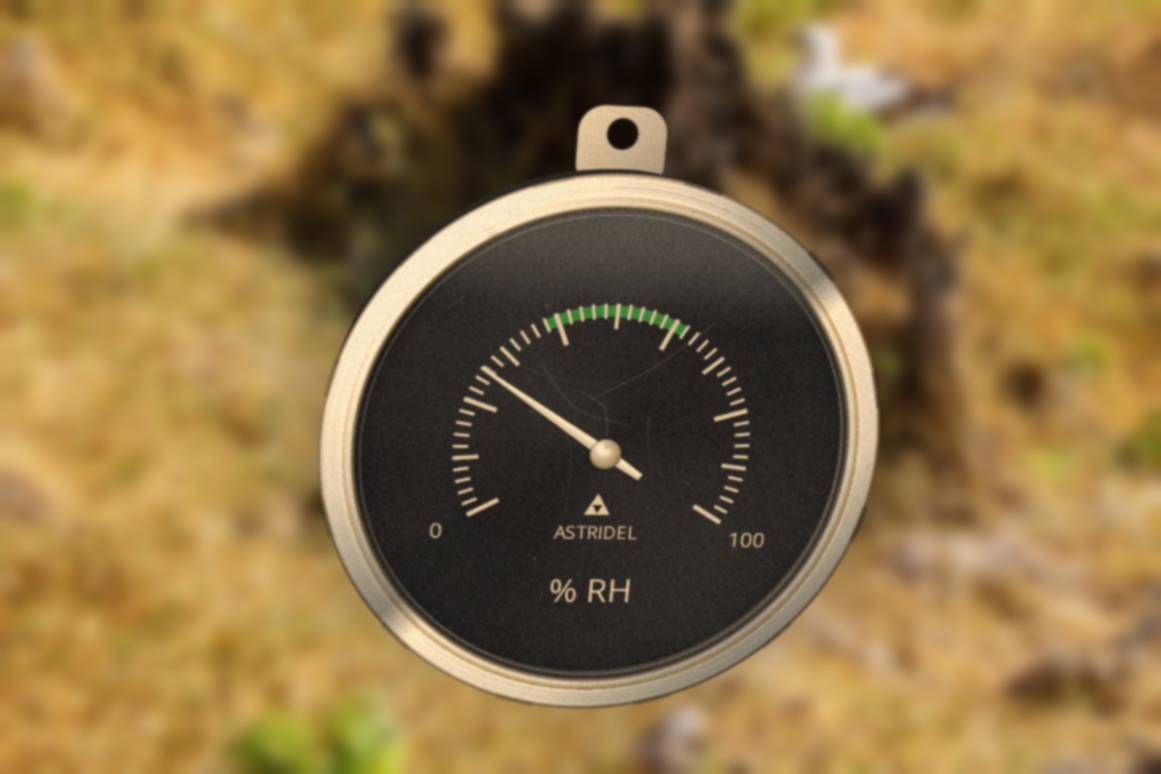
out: 26,%
